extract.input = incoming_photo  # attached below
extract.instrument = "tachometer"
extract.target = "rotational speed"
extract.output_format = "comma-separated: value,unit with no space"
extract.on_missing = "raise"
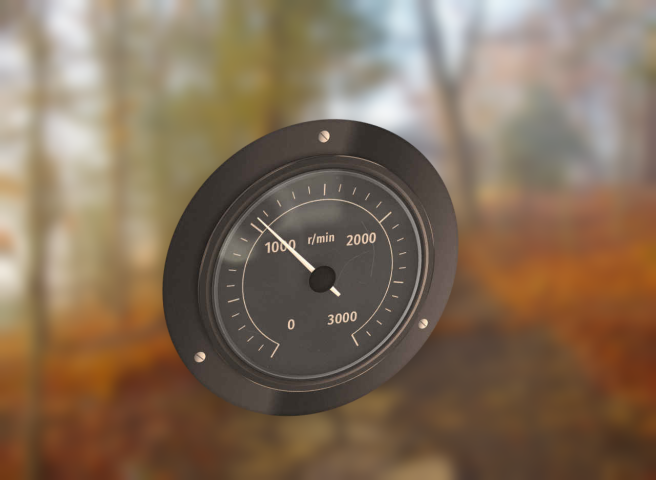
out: 1050,rpm
